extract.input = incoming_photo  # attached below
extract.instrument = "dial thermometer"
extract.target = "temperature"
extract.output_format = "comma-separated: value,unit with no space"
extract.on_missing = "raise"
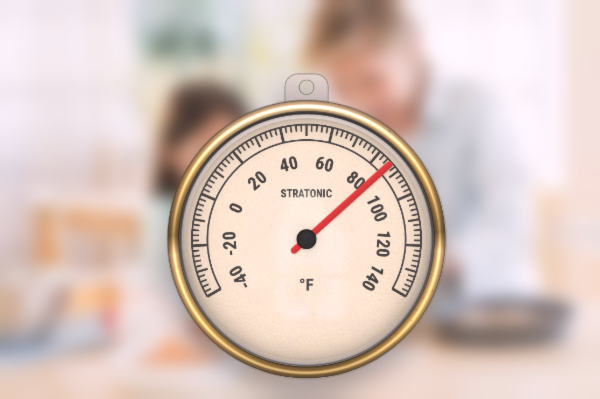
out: 86,°F
